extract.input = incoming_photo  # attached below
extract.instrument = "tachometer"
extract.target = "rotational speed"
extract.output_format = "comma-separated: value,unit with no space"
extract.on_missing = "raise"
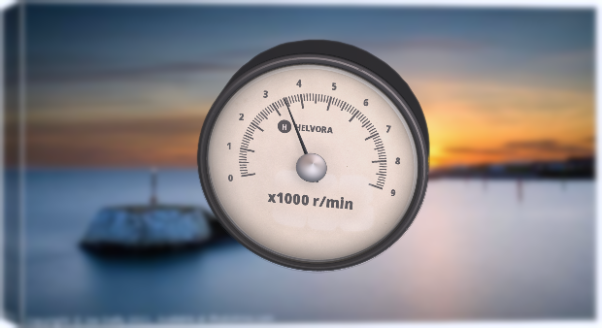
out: 3500,rpm
